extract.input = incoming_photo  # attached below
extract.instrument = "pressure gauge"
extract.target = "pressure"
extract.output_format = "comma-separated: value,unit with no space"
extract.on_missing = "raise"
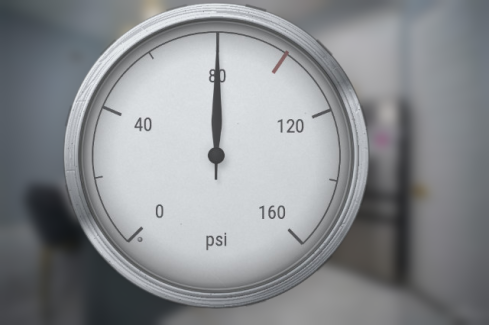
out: 80,psi
